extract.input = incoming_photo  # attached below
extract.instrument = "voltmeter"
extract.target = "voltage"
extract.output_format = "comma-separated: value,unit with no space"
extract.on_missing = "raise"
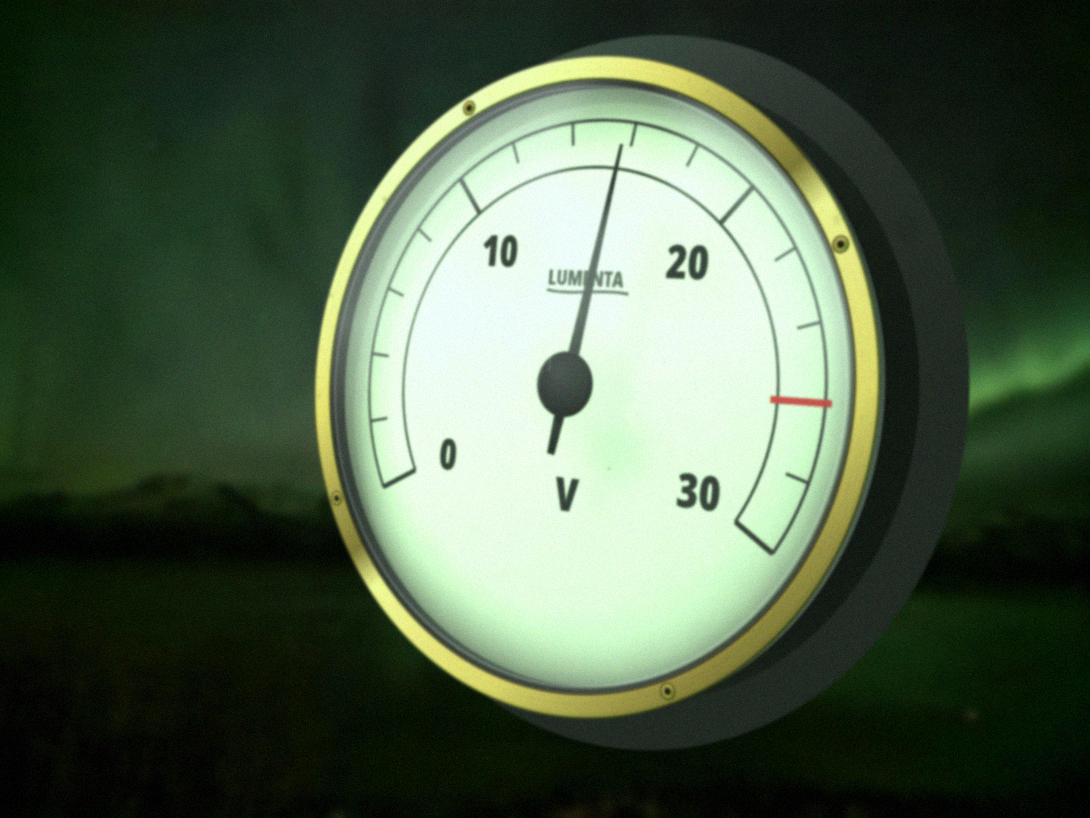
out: 16,V
